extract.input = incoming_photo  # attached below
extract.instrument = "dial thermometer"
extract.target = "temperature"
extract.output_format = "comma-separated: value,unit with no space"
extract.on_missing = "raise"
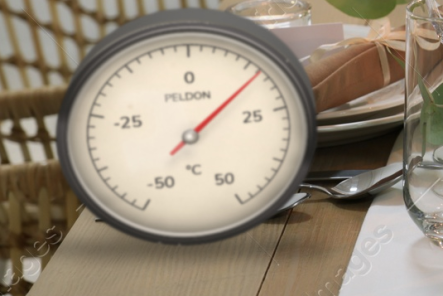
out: 15,°C
